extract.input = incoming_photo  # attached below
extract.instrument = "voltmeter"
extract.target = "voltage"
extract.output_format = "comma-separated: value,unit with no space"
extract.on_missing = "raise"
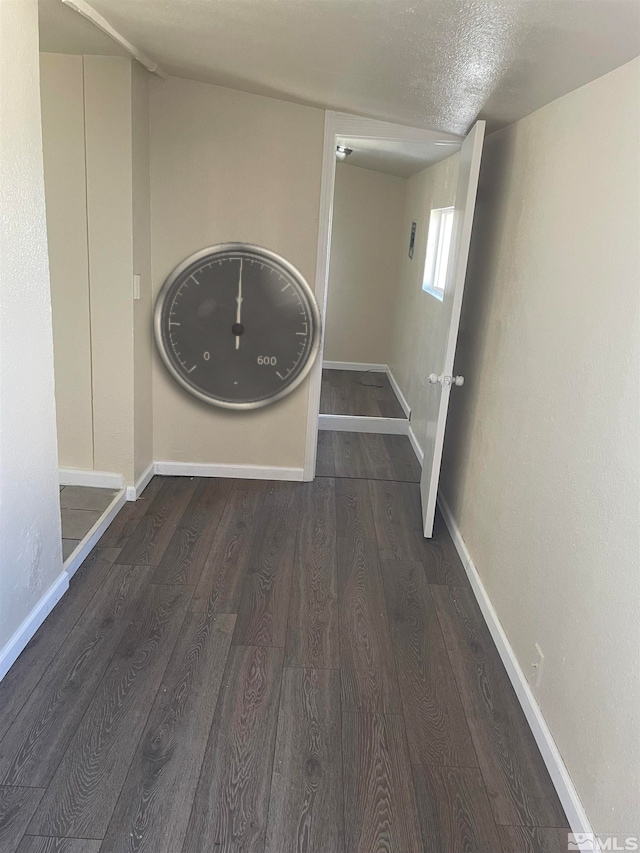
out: 300,V
